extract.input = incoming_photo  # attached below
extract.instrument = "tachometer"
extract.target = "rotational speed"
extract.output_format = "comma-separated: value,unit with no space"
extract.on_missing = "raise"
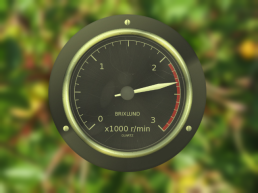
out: 2350,rpm
